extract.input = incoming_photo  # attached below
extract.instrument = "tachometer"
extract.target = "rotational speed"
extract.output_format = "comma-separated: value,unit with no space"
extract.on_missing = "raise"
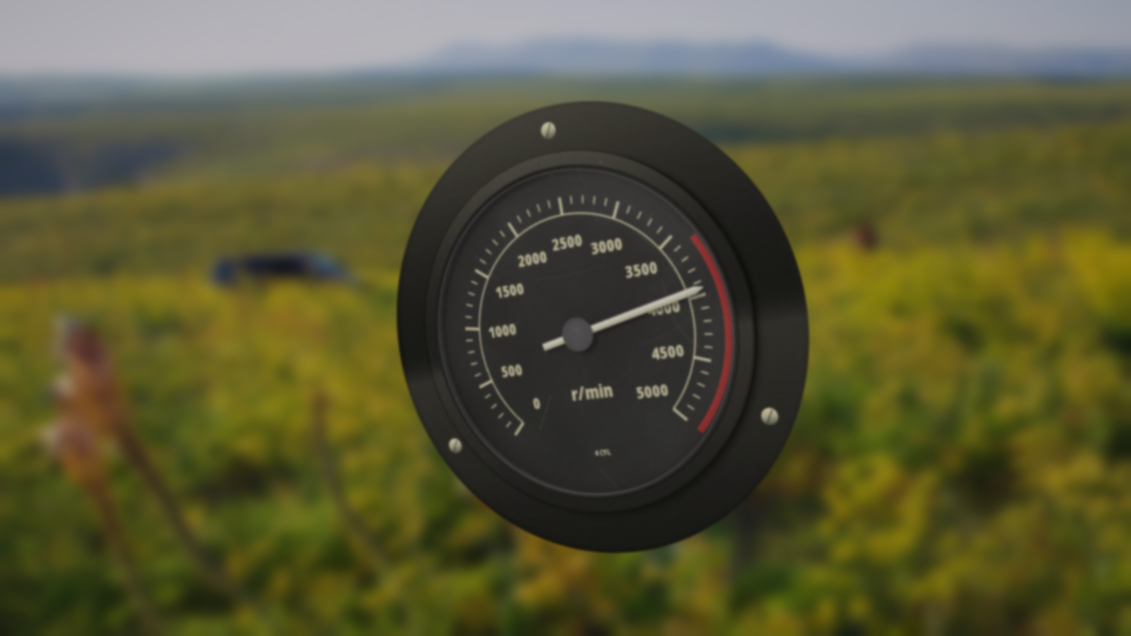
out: 3950,rpm
